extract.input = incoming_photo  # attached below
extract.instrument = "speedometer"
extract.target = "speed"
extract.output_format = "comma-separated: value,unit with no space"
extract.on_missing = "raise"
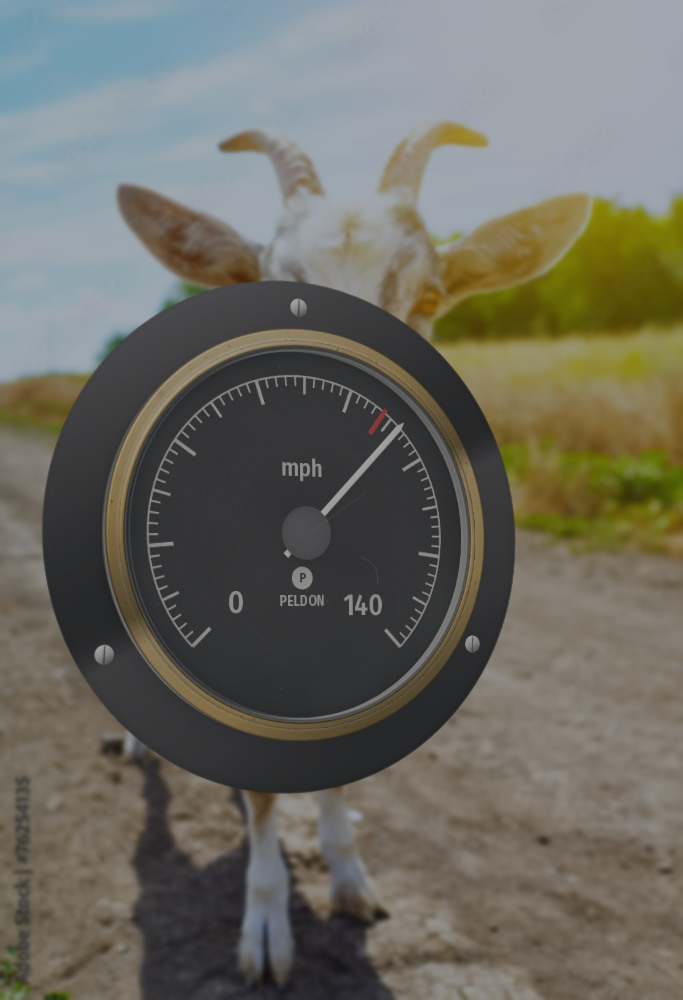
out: 92,mph
